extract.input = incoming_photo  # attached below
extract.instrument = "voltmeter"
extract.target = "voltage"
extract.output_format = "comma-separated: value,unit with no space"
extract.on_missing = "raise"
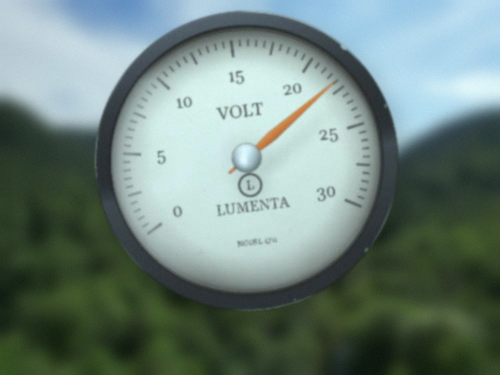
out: 22,V
